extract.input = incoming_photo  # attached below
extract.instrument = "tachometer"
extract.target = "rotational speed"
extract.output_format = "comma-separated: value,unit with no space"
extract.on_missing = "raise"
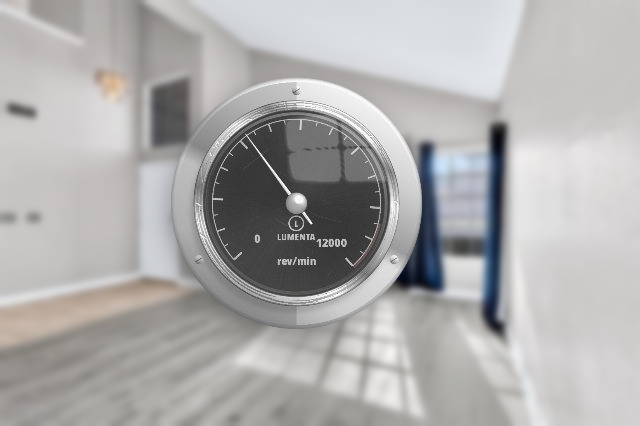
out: 4250,rpm
